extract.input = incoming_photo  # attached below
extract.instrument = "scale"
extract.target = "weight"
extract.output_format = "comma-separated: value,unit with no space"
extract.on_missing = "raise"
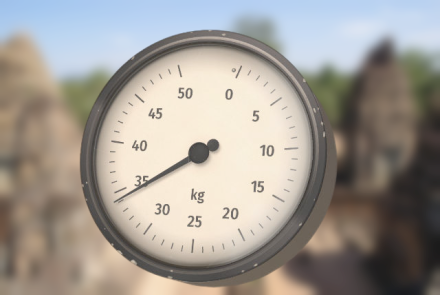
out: 34,kg
